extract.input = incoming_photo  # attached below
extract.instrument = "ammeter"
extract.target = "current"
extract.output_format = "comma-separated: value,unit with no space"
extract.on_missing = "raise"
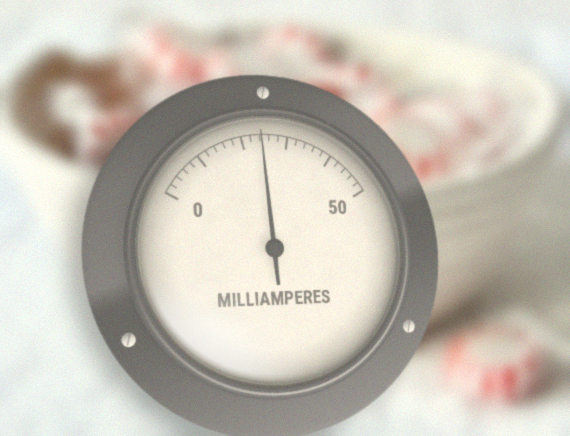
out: 24,mA
